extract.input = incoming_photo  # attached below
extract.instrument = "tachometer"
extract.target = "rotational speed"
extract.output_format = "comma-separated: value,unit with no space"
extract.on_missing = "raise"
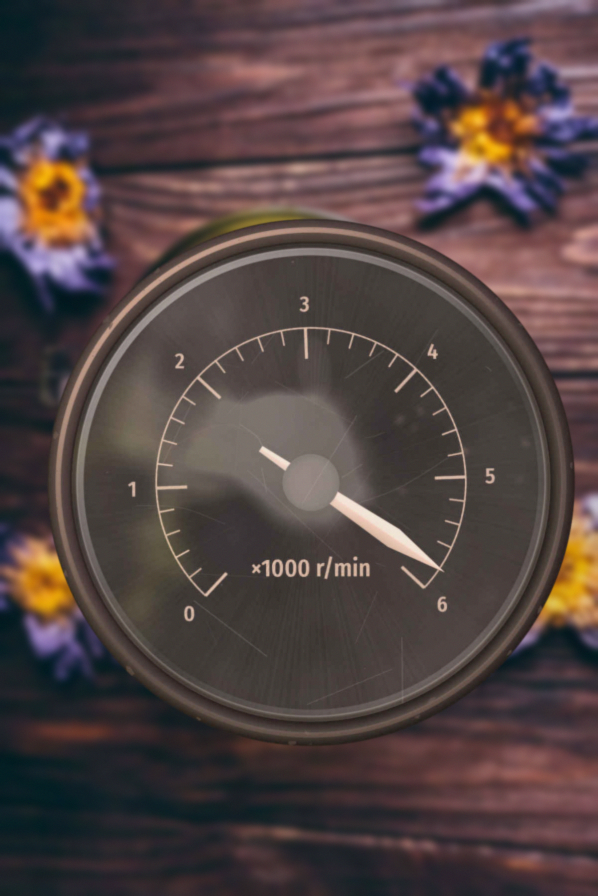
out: 5800,rpm
